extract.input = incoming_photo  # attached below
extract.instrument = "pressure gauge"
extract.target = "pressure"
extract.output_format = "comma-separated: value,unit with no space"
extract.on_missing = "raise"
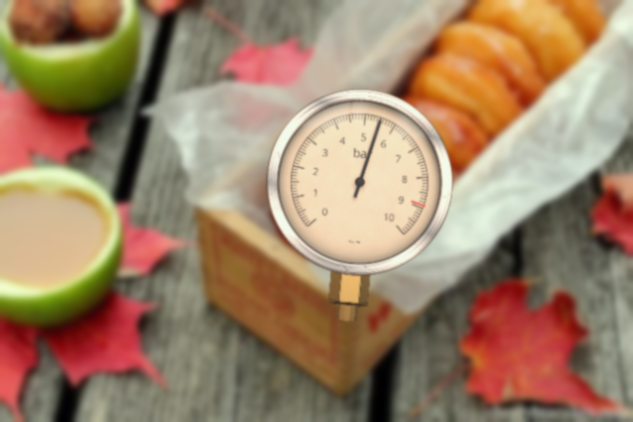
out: 5.5,bar
